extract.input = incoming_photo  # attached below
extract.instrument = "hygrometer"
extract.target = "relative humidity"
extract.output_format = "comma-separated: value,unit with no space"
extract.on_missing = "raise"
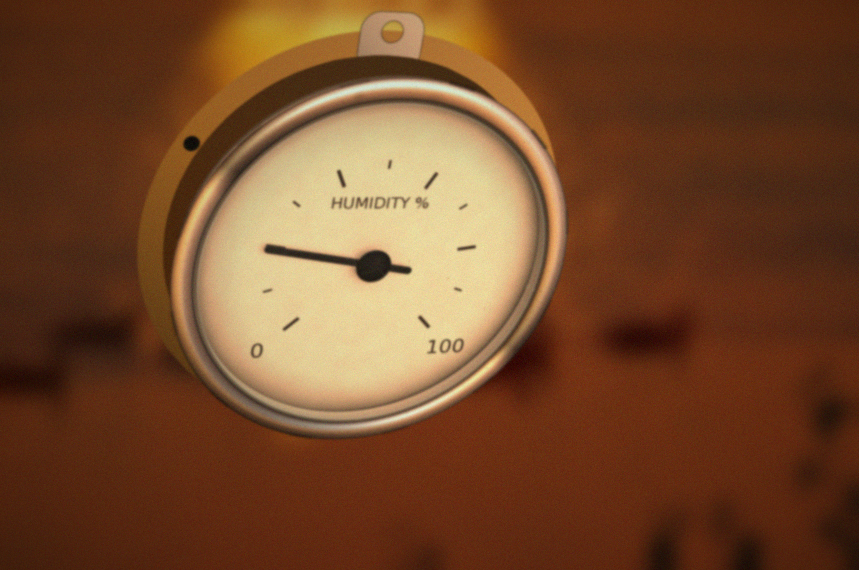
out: 20,%
